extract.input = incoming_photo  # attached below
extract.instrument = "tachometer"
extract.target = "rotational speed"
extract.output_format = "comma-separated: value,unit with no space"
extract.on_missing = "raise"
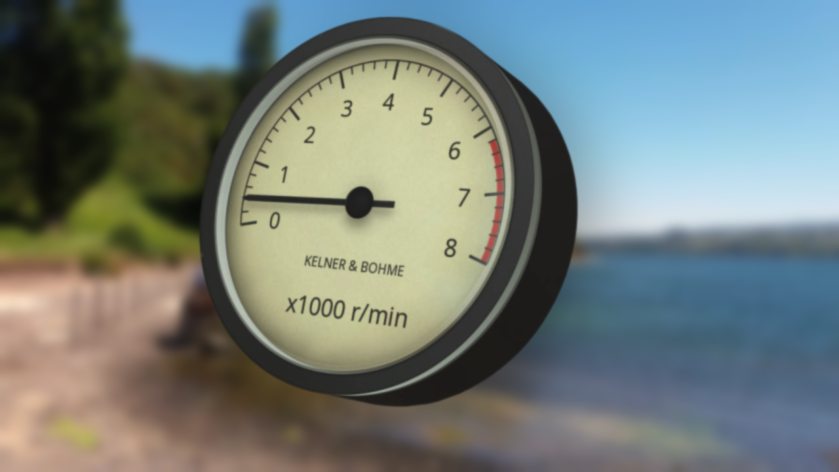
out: 400,rpm
